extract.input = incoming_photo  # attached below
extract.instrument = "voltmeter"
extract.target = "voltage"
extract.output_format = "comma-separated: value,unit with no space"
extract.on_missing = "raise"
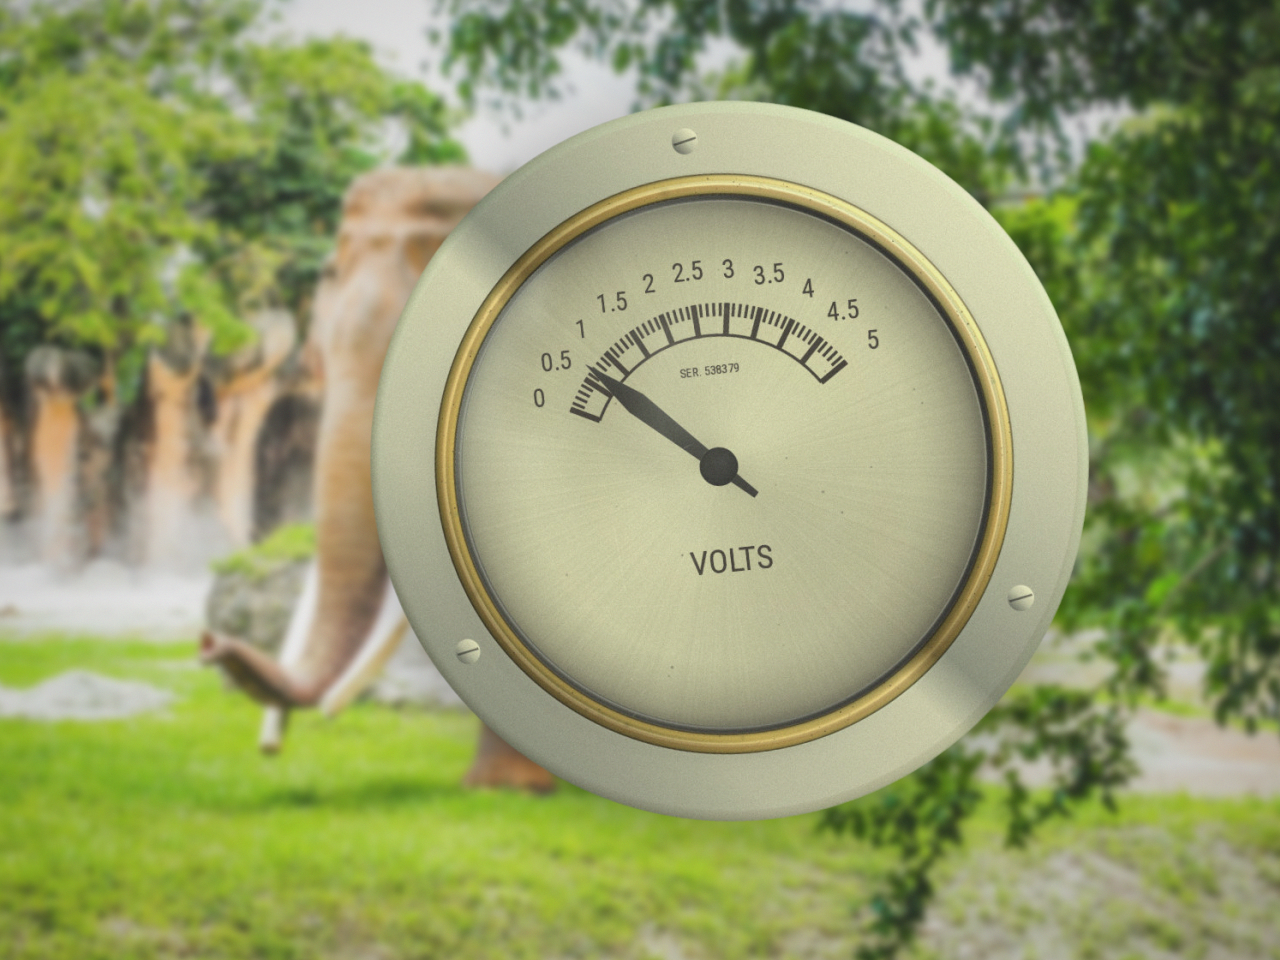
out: 0.7,V
